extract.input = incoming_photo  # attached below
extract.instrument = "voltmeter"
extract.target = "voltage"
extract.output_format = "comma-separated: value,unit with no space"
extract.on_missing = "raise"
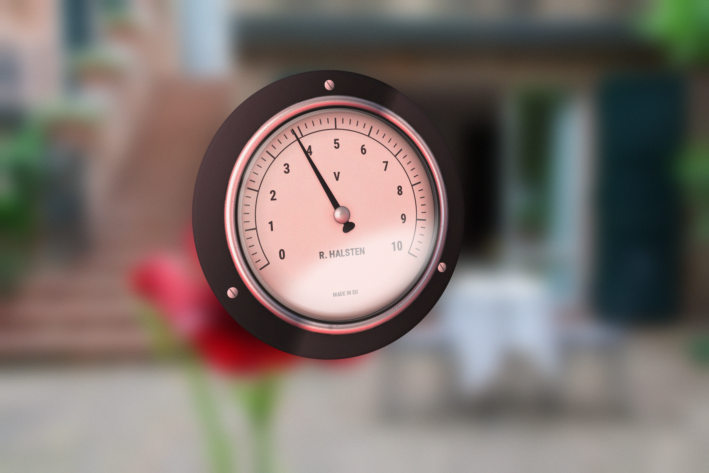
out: 3.8,V
